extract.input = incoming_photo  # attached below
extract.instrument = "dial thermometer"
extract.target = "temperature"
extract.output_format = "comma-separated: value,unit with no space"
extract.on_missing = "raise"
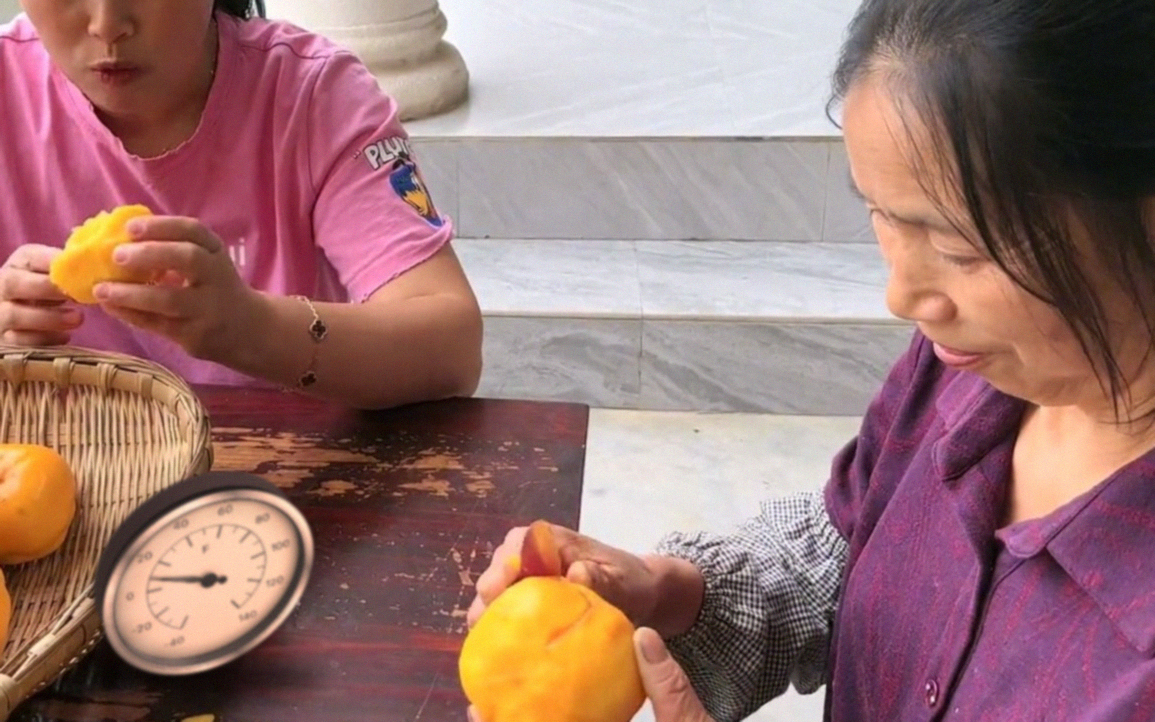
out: 10,°F
